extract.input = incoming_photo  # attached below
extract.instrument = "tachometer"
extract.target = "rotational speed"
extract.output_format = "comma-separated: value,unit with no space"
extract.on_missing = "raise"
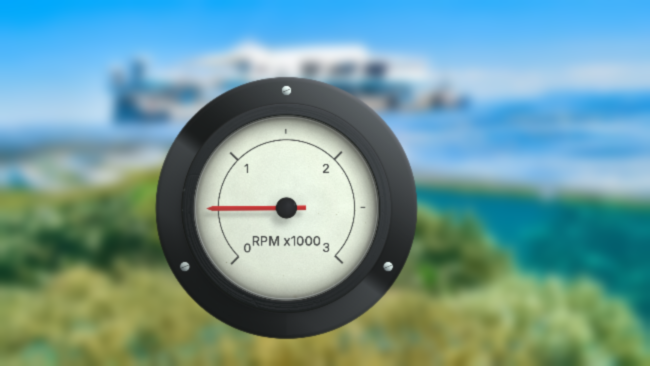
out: 500,rpm
